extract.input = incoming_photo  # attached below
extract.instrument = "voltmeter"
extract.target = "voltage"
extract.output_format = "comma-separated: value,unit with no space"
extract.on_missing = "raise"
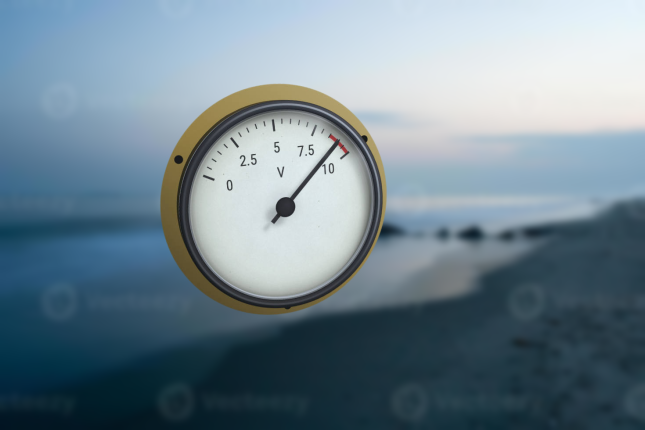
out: 9,V
